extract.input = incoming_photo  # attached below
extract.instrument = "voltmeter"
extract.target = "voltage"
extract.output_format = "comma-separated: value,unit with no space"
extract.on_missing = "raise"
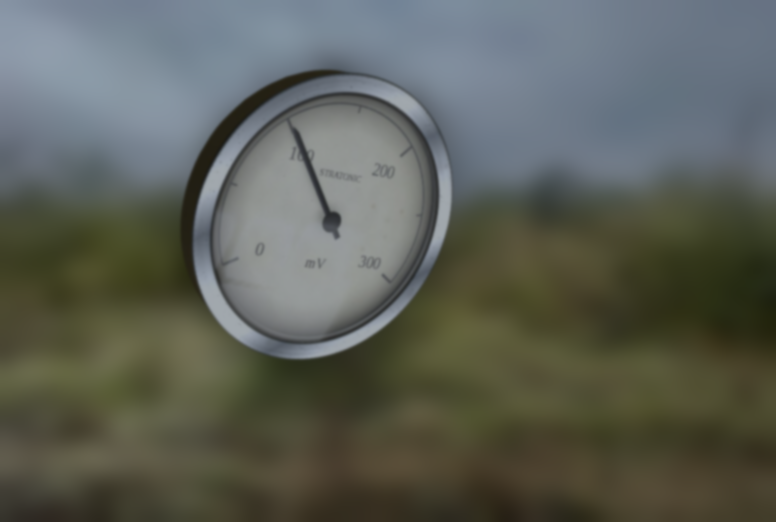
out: 100,mV
